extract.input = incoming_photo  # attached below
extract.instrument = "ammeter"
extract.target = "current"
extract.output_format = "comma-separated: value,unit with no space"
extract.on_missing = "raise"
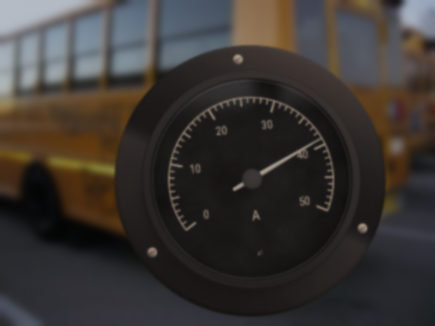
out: 39,A
